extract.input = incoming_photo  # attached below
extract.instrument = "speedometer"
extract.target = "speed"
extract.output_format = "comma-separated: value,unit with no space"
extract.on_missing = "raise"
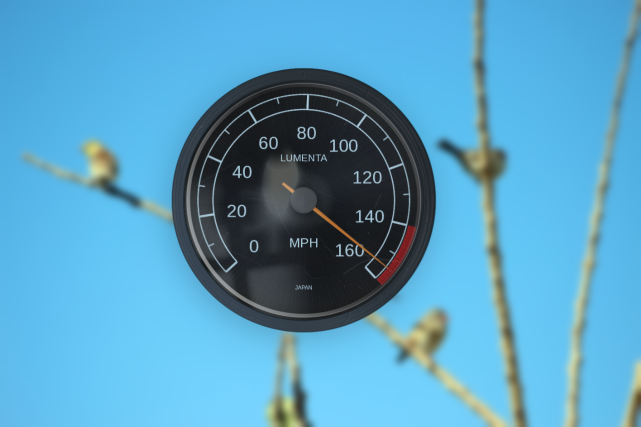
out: 155,mph
